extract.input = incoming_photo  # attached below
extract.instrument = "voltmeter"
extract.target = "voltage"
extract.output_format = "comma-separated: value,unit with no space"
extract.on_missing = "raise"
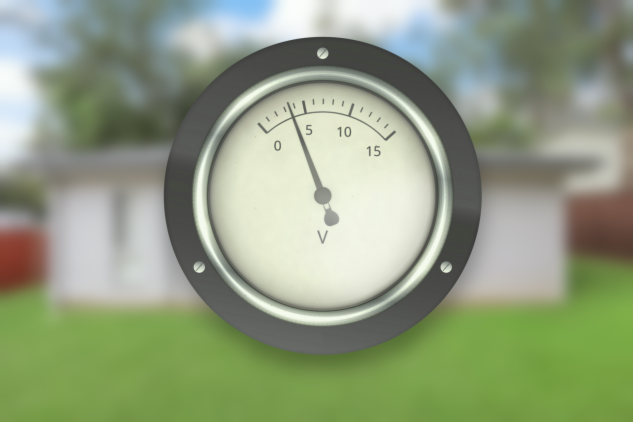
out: 3.5,V
